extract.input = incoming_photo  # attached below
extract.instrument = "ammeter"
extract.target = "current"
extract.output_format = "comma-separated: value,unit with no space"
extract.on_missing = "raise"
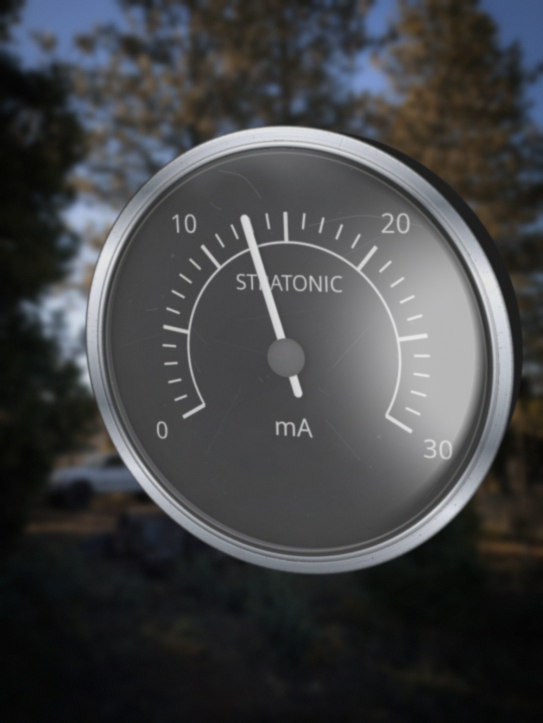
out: 13,mA
